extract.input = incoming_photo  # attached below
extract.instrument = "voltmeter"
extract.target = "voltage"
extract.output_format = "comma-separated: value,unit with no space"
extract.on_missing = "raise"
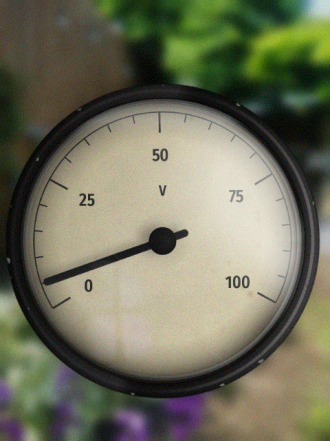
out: 5,V
